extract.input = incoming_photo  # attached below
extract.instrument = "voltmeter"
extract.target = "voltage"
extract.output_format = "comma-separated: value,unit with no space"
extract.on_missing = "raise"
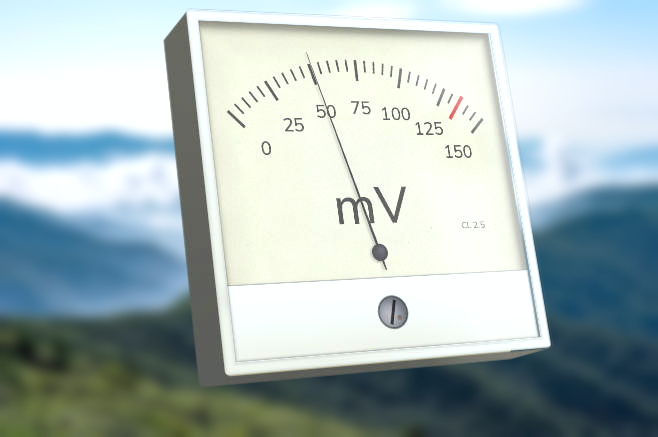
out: 50,mV
